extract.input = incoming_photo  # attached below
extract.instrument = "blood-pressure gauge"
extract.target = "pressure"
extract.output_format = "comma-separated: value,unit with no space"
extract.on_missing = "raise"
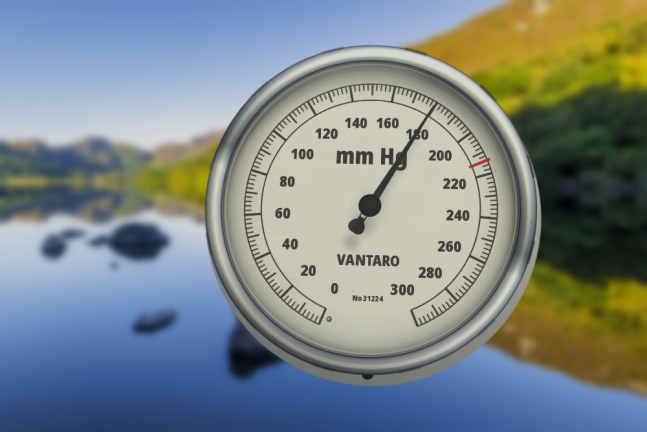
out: 180,mmHg
